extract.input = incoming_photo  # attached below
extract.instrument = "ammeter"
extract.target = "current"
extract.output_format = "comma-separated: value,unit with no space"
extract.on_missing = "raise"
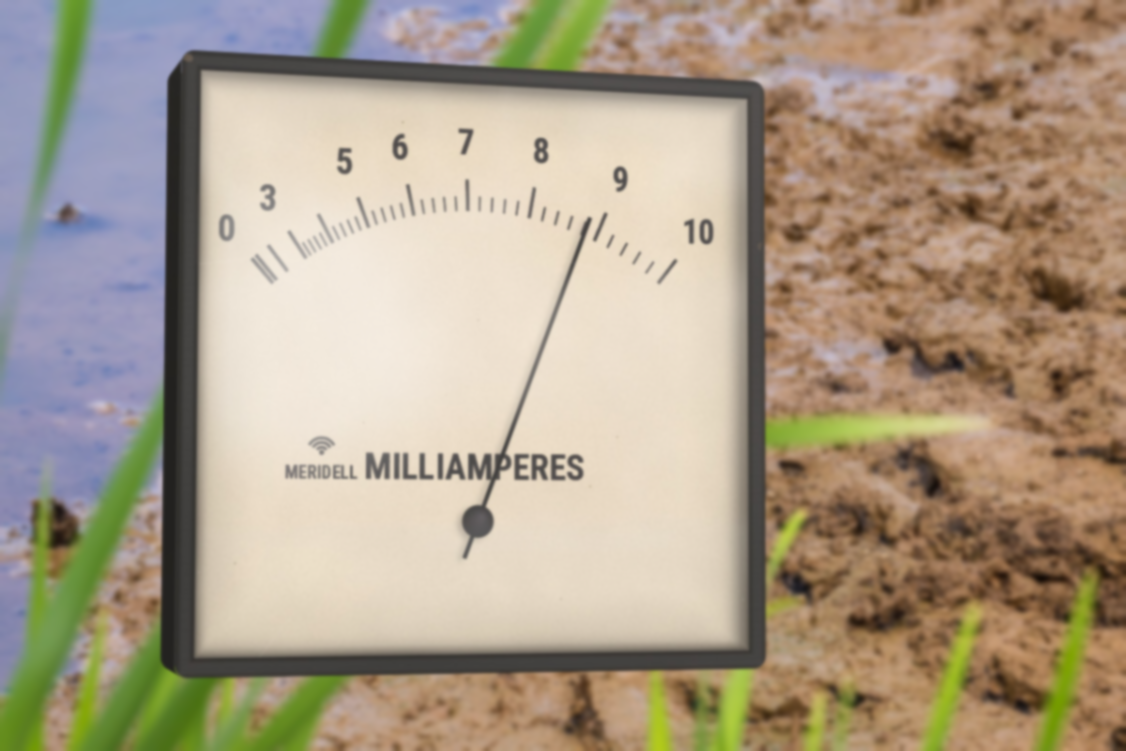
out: 8.8,mA
